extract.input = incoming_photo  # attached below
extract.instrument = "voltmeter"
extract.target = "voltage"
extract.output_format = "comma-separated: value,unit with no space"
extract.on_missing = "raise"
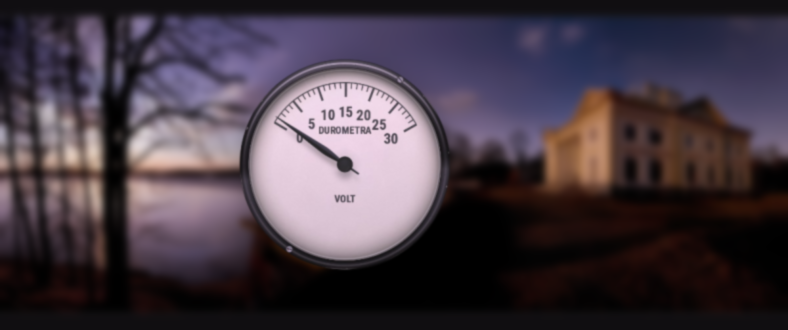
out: 1,V
